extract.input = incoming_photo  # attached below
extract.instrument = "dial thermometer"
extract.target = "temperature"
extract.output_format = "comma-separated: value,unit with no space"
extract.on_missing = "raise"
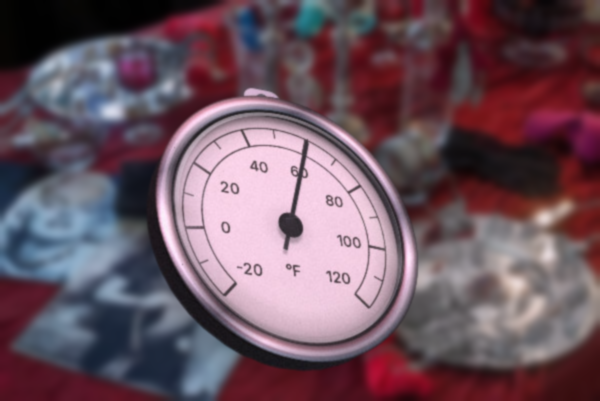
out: 60,°F
